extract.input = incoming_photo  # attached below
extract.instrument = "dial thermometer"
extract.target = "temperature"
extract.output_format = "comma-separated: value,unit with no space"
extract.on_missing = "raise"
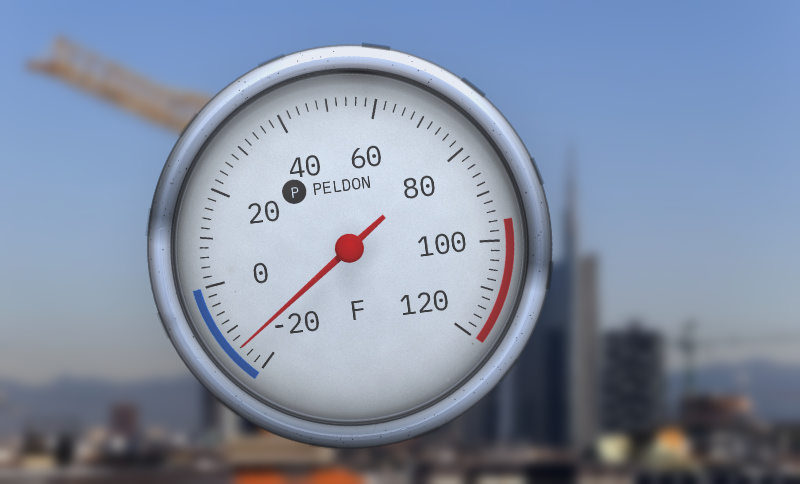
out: -14,°F
